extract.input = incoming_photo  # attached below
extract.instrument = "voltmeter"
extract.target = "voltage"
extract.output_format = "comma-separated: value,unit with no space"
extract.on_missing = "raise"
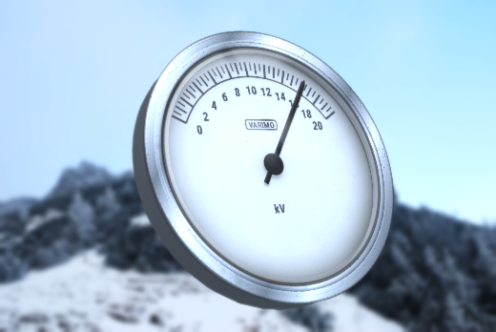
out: 16,kV
